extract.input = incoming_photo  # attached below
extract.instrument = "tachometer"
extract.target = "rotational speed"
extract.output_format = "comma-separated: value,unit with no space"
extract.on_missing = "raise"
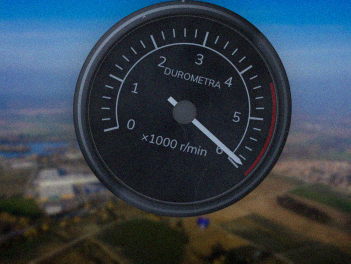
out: 5900,rpm
